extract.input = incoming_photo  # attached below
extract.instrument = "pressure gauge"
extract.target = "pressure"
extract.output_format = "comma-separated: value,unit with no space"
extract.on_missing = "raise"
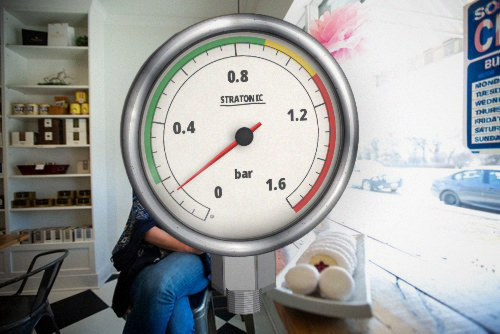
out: 0.15,bar
